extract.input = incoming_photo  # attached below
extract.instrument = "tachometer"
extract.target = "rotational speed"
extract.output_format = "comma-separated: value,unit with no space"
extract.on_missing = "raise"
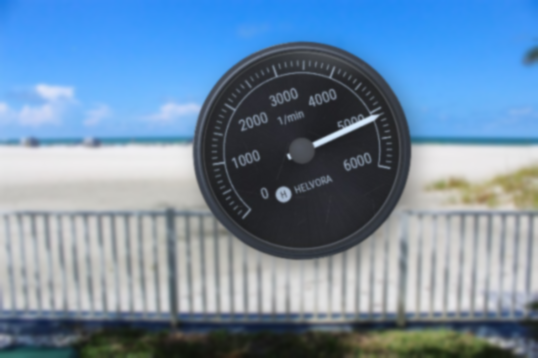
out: 5100,rpm
